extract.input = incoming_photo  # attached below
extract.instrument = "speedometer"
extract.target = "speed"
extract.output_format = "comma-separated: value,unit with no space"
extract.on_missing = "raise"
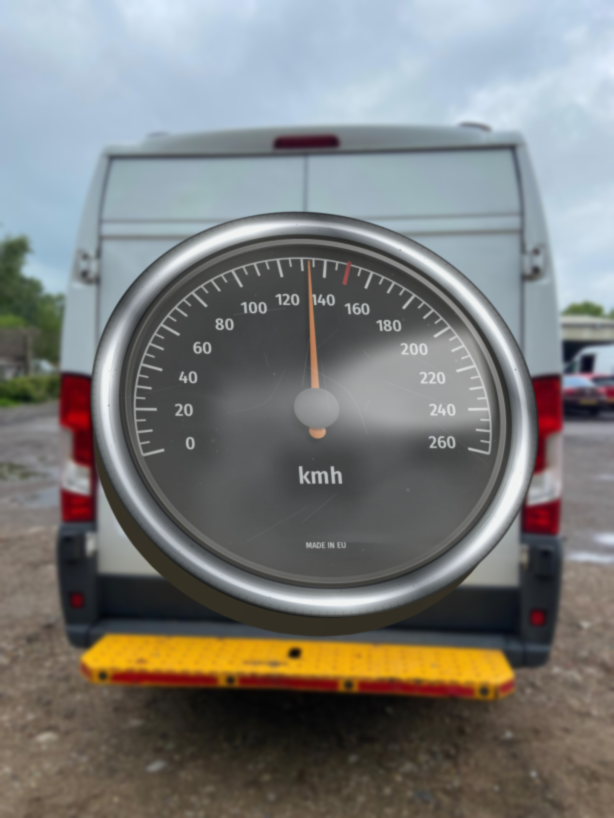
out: 132.5,km/h
